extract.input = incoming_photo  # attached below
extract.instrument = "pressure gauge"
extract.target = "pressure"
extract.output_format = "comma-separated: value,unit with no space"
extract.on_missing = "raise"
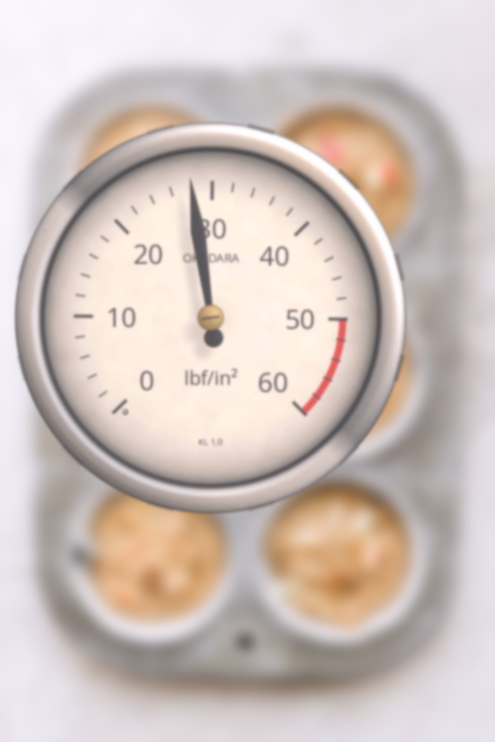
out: 28,psi
